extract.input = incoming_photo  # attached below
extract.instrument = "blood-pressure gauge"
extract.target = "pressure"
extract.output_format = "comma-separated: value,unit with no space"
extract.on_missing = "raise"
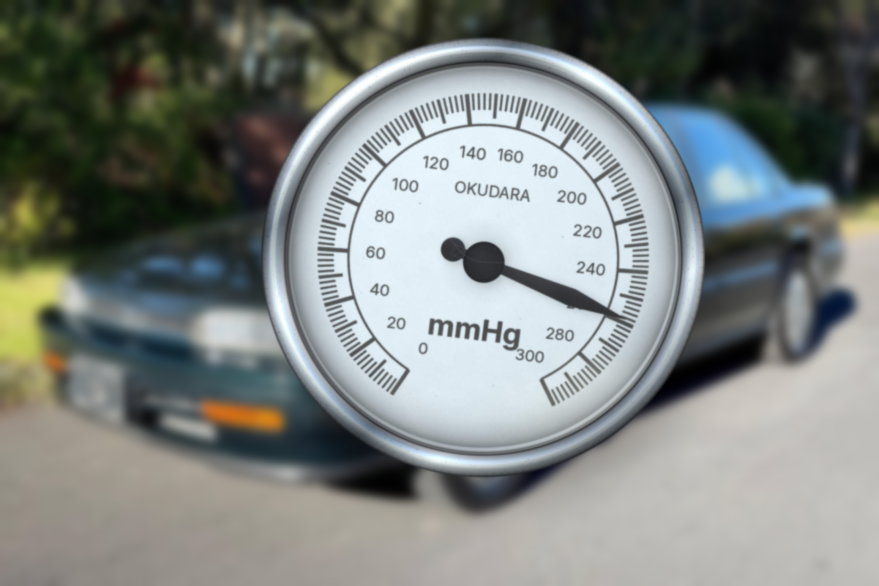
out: 258,mmHg
